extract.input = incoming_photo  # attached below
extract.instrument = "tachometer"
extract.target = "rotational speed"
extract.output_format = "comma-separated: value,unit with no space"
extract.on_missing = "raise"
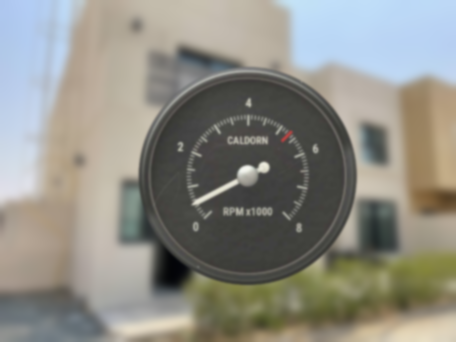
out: 500,rpm
